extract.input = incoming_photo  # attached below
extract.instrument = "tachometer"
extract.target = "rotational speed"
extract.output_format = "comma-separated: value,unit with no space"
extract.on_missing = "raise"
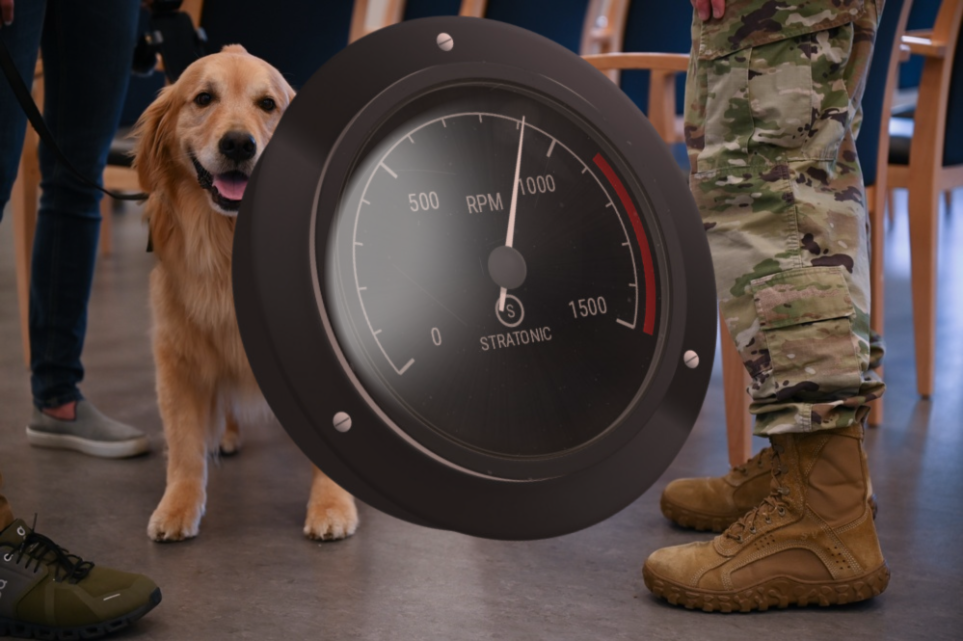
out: 900,rpm
